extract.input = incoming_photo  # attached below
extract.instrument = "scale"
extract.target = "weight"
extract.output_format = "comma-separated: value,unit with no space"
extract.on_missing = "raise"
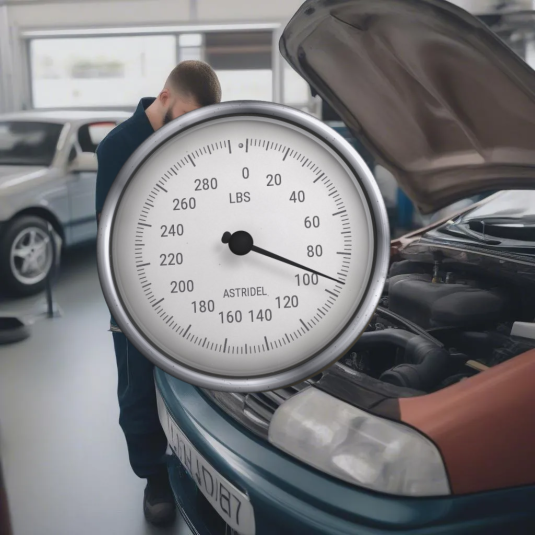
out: 94,lb
